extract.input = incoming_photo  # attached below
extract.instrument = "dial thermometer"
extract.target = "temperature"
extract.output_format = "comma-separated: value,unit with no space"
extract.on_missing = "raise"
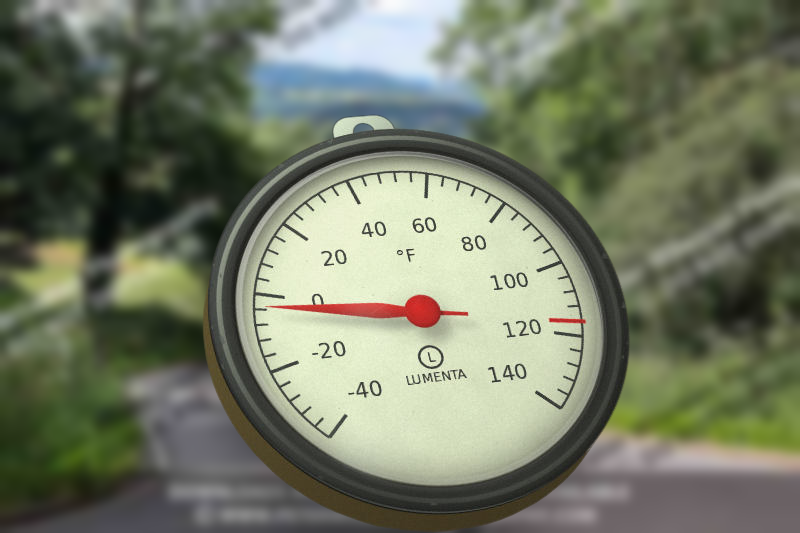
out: -4,°F
